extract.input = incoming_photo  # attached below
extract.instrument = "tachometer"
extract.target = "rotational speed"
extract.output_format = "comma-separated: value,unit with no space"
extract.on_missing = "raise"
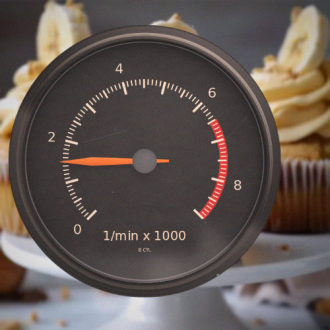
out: 1500,rpm
